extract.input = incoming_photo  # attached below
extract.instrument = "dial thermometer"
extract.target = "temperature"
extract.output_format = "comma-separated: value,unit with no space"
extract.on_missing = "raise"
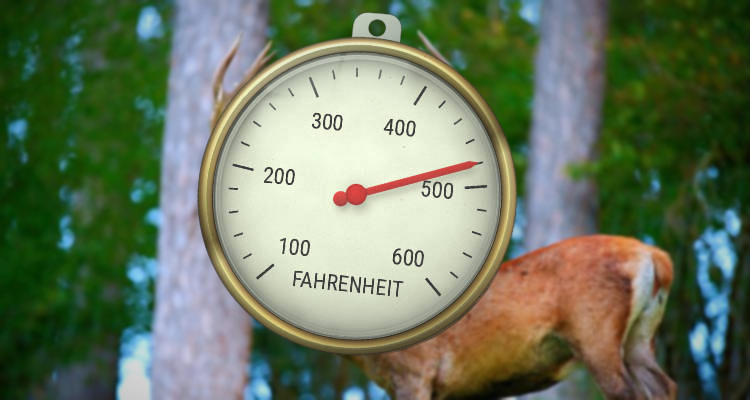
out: 480,°F
